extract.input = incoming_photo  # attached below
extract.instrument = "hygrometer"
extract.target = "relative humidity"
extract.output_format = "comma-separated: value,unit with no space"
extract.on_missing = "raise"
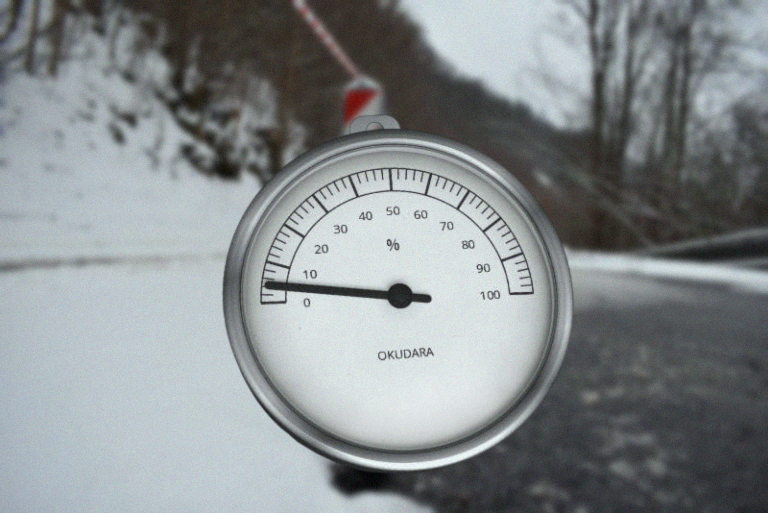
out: 4,%
